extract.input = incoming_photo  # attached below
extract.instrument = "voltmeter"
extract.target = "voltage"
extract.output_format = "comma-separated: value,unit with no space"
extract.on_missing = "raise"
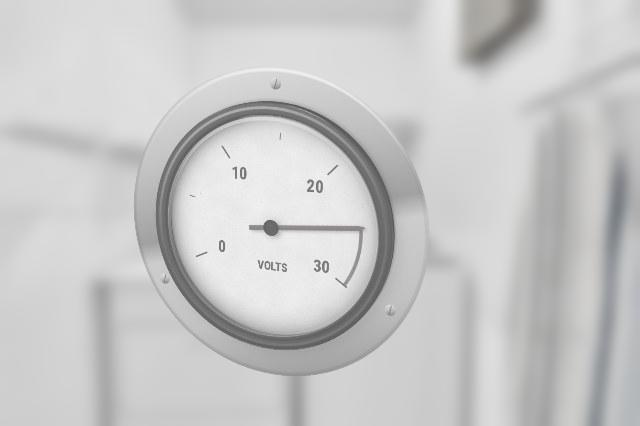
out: 25,V
